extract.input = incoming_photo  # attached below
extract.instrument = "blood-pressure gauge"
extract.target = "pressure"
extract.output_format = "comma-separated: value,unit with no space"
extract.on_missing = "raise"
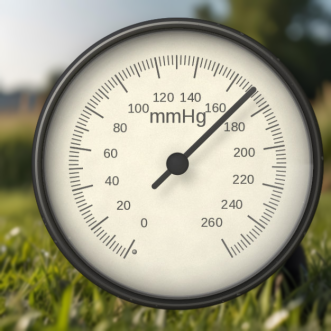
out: 170,mmHg
